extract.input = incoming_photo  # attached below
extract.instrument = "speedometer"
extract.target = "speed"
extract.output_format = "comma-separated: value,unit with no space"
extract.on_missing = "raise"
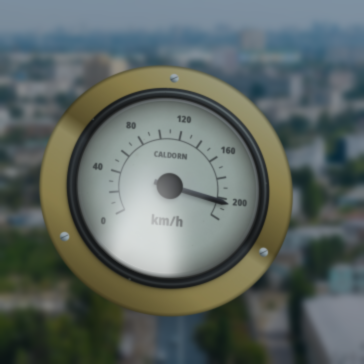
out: 205,km/h
